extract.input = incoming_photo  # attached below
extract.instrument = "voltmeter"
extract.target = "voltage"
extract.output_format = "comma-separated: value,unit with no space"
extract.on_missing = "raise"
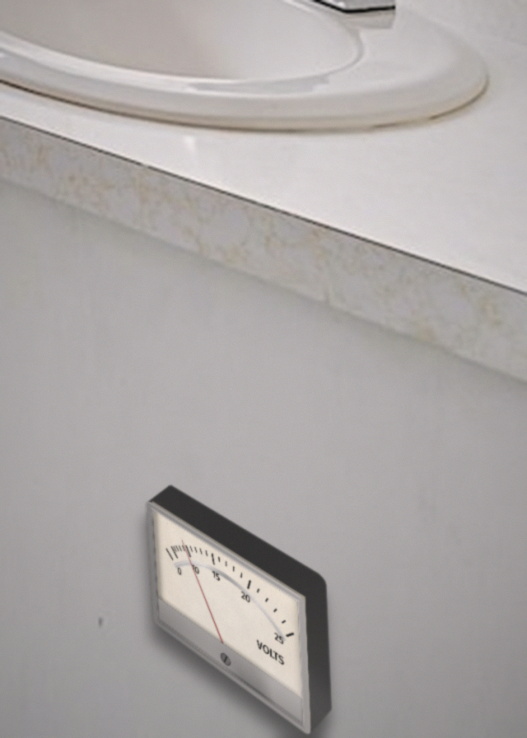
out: 10,V
